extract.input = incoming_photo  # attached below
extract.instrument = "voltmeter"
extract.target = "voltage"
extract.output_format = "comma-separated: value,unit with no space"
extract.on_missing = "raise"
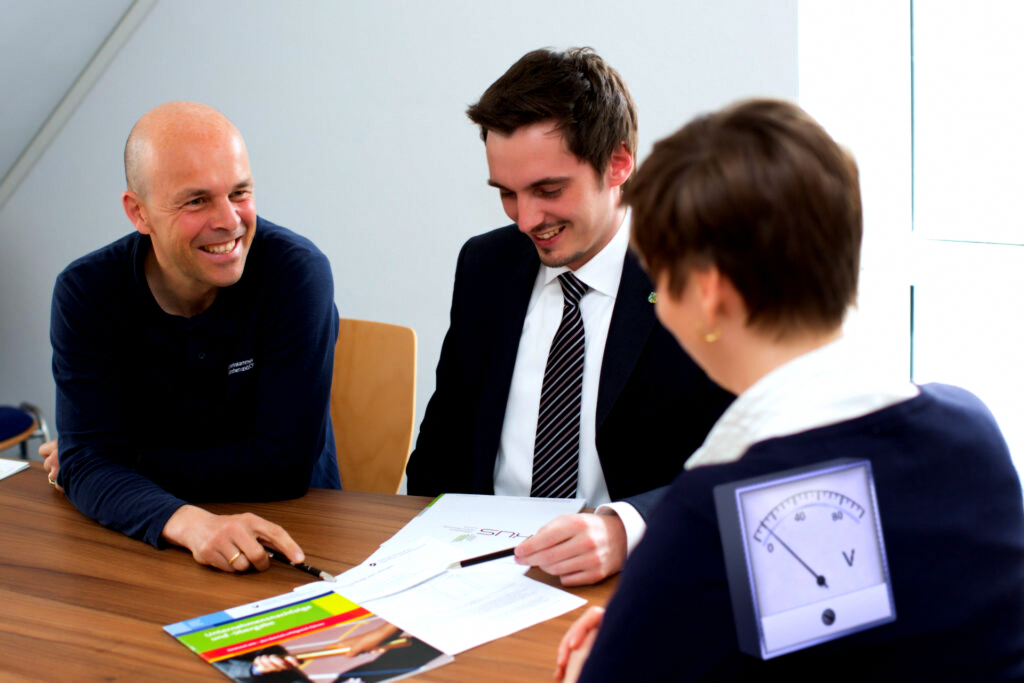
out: 10,V
